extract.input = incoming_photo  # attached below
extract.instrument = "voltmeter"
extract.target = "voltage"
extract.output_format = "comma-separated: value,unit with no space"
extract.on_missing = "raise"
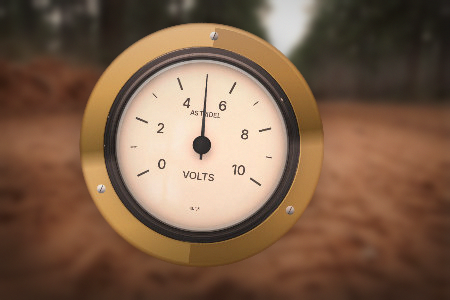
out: 5,V
